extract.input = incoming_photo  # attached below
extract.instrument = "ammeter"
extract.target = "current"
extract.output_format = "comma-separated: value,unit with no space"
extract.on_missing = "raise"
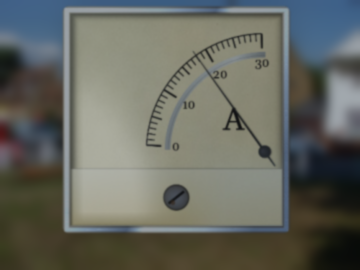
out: 18,A
